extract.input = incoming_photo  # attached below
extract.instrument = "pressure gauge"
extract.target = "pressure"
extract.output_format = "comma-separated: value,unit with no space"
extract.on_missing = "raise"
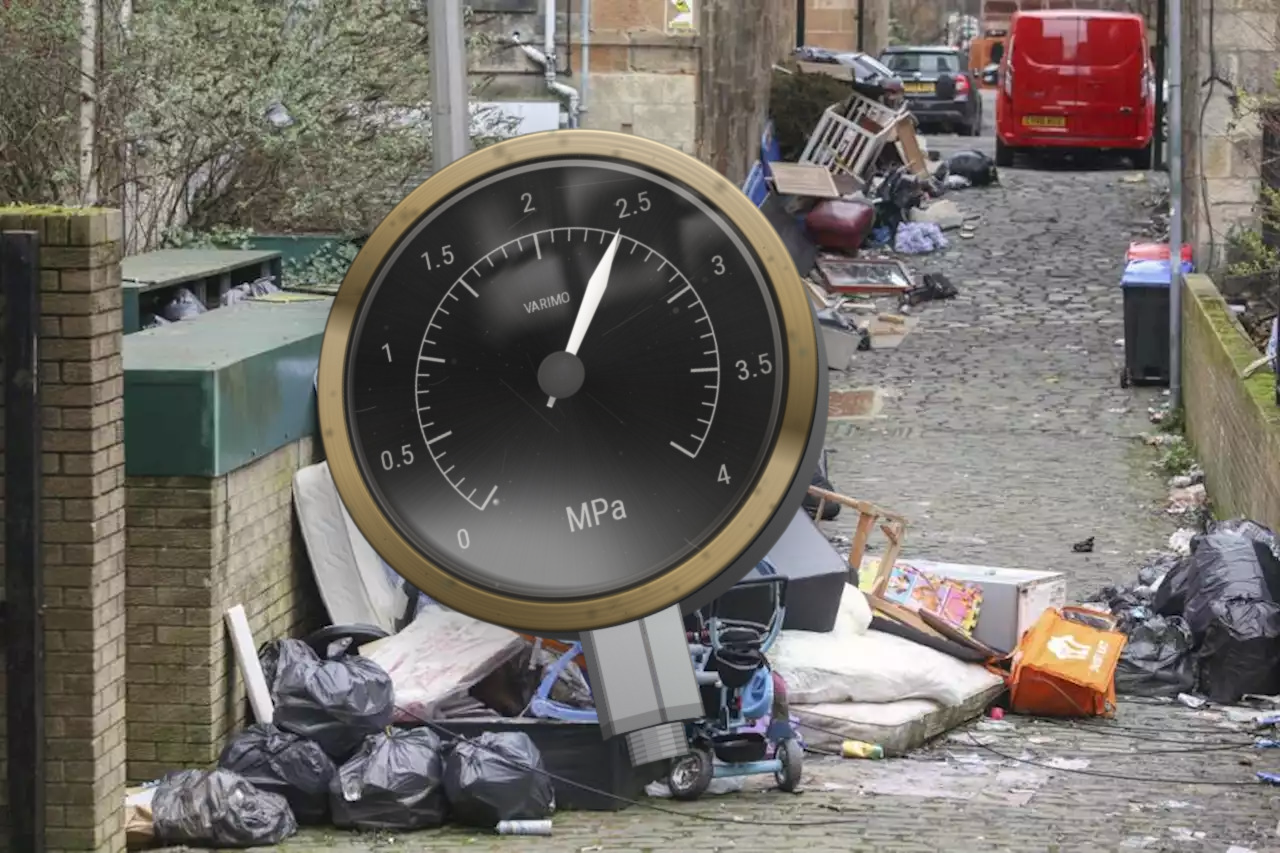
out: 2.5,MPa
